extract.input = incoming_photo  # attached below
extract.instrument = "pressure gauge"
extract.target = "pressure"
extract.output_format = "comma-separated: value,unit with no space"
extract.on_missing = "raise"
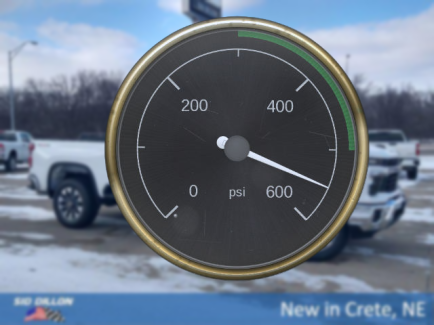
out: 550,psi
